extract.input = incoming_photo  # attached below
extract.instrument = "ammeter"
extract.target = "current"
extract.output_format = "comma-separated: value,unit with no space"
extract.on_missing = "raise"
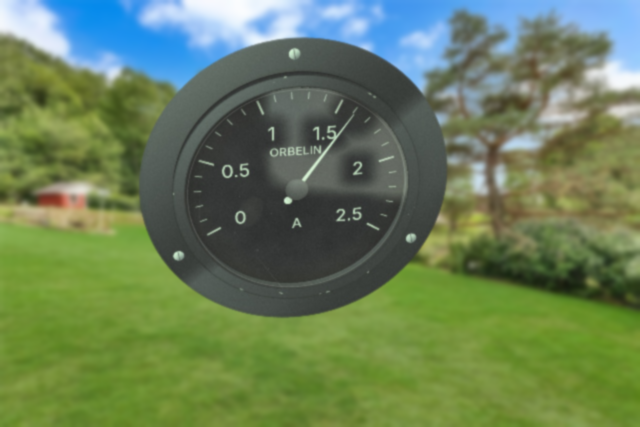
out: 1.6,A
